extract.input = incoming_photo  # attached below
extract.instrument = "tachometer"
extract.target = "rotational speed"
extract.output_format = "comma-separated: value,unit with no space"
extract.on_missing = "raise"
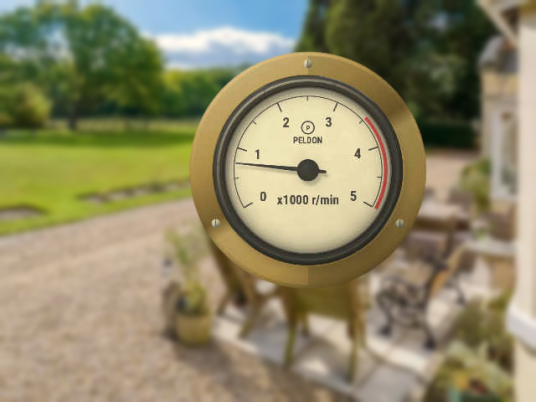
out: 750,rpm
